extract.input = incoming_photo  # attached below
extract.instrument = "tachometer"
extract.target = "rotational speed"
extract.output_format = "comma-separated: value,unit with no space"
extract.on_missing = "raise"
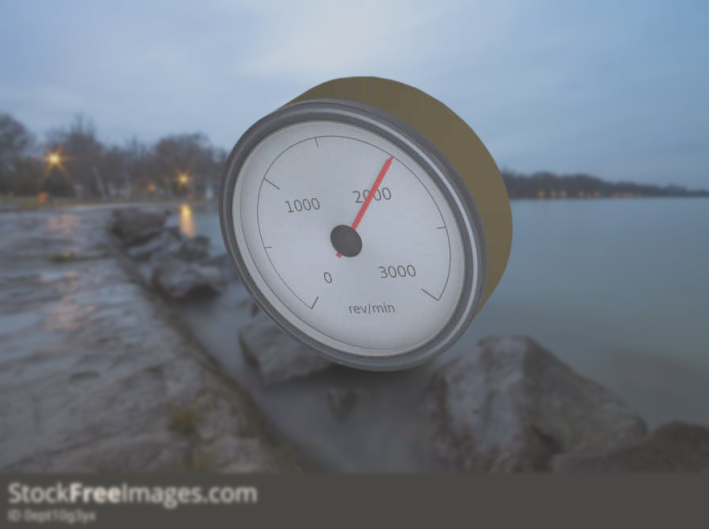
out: 2000,rpm
